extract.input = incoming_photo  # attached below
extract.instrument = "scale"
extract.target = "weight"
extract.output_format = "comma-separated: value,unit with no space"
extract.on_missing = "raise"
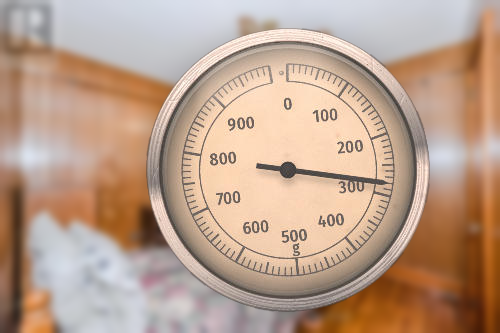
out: 280,g
